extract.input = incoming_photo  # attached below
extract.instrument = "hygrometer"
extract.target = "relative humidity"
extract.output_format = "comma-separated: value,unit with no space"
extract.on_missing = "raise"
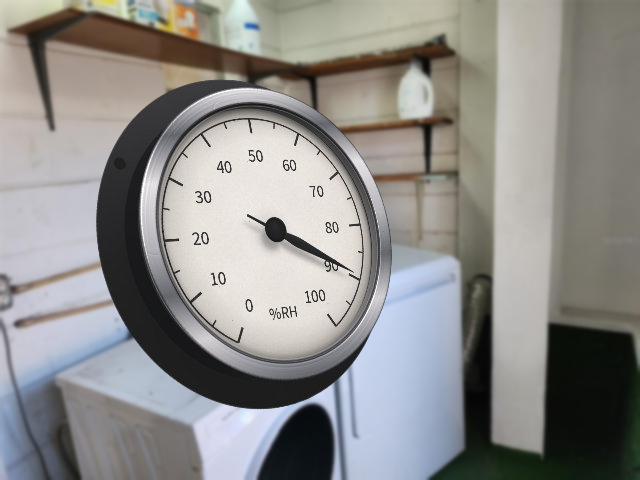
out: 90,%
